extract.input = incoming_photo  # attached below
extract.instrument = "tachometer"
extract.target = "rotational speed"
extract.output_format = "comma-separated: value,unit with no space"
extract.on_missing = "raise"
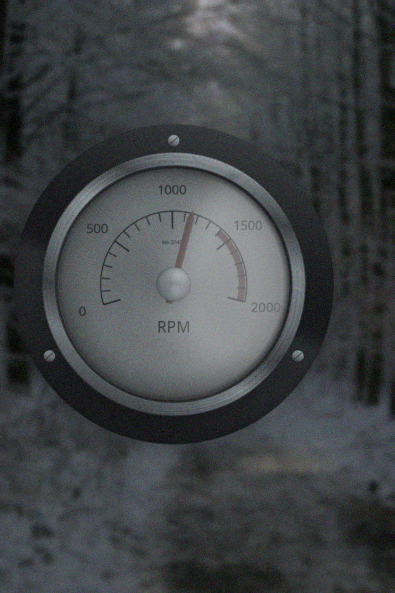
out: 1150,rpm
